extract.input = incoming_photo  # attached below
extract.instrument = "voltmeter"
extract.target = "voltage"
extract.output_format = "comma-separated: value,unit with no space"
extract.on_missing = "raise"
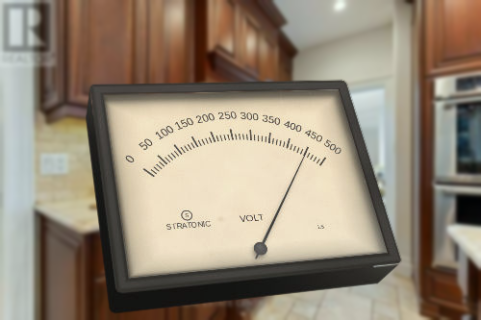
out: 450,V
